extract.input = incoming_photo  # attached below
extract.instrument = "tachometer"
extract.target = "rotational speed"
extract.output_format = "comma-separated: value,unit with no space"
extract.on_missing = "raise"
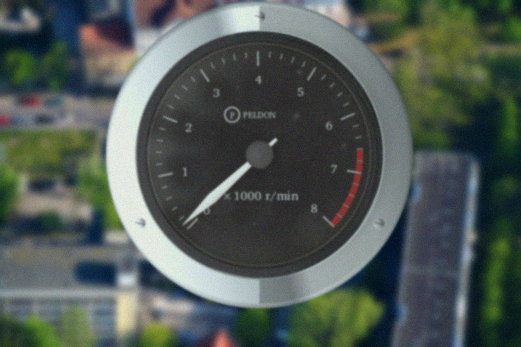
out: 100,rpm
